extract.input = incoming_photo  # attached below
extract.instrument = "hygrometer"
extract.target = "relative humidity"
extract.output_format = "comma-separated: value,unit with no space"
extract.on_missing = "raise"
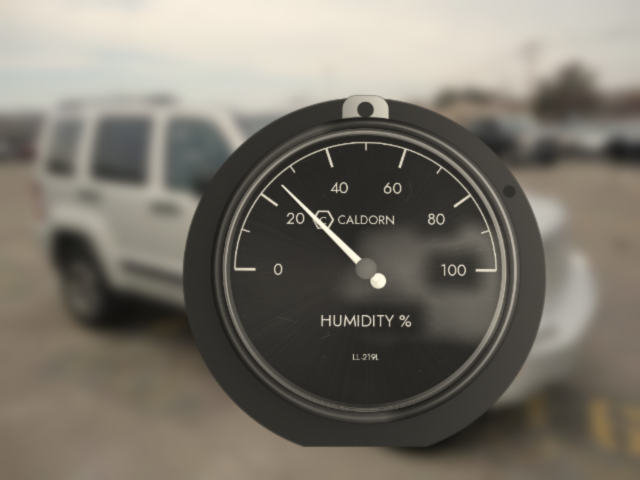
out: 25,%
